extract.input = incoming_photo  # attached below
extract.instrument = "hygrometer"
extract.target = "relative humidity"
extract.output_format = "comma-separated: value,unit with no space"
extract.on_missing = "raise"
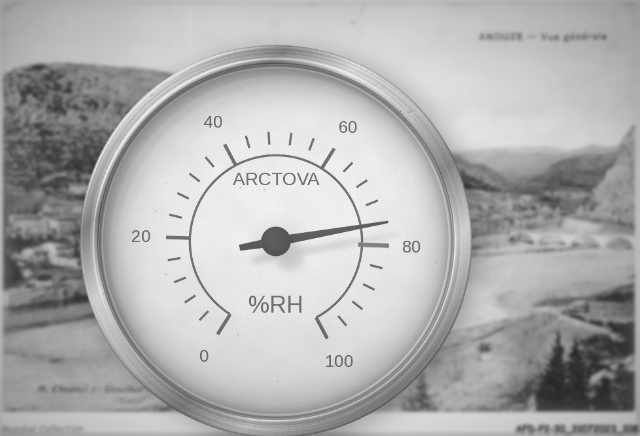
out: 76,%
